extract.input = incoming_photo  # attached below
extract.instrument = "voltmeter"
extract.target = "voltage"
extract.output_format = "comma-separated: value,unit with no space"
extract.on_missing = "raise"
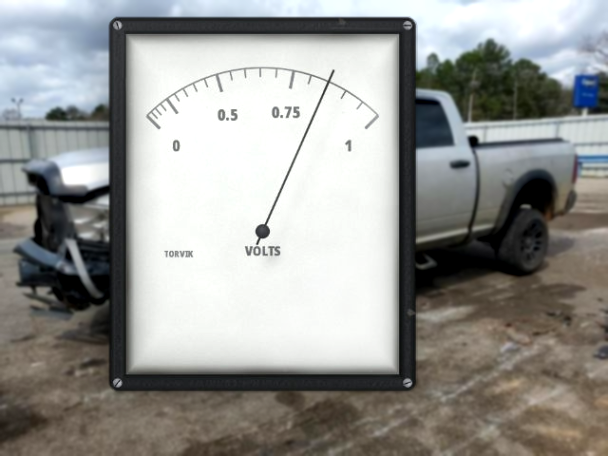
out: 0.85,V
